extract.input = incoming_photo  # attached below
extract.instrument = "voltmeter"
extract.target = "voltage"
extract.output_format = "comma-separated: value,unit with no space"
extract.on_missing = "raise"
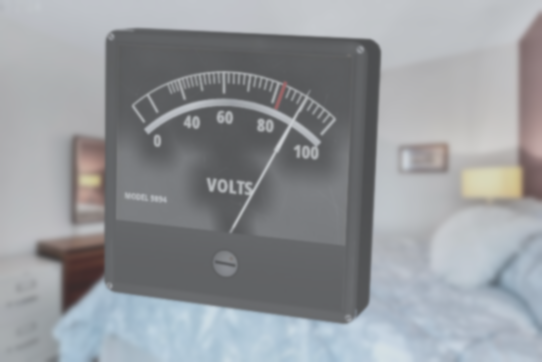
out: 90,V
